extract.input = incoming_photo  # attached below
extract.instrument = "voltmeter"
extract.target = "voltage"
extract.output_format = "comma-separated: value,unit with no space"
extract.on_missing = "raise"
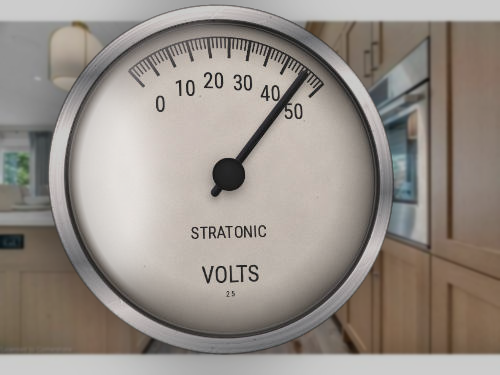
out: 45,V
